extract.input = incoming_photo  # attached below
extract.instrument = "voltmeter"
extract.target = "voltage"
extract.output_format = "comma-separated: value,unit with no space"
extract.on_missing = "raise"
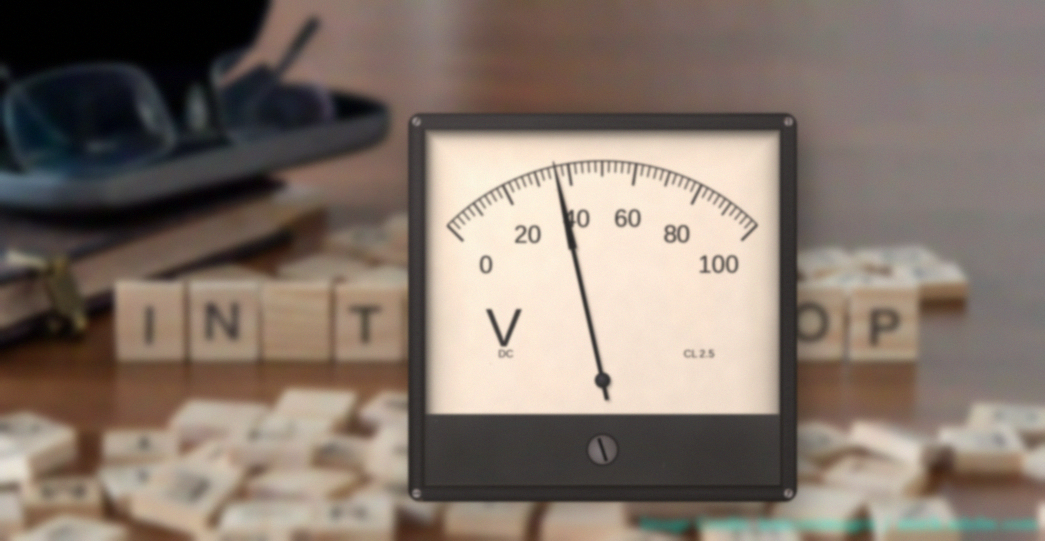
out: 36,V
